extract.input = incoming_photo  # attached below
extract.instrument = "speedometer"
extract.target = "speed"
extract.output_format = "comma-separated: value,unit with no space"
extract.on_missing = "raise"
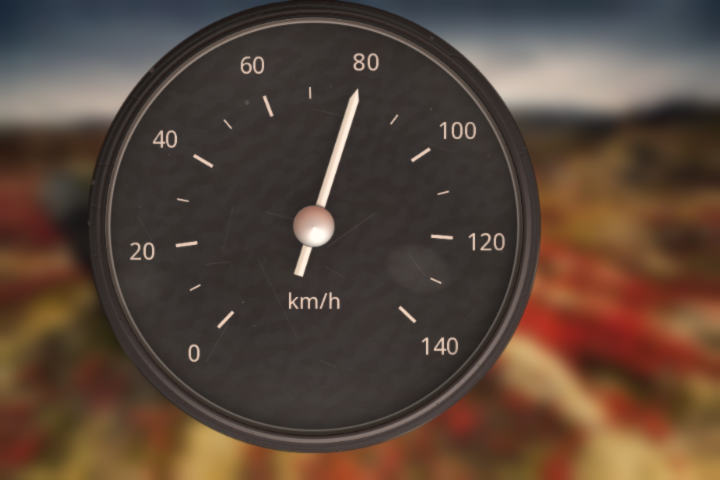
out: 80,km/h
